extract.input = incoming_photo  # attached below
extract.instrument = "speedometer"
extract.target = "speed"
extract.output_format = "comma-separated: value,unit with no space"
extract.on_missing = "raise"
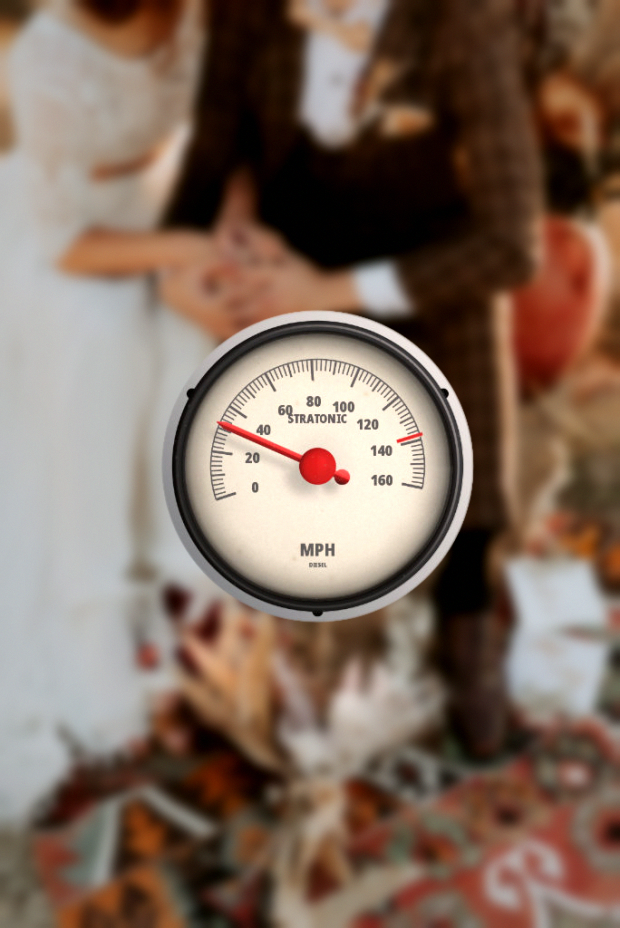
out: 32,mph
